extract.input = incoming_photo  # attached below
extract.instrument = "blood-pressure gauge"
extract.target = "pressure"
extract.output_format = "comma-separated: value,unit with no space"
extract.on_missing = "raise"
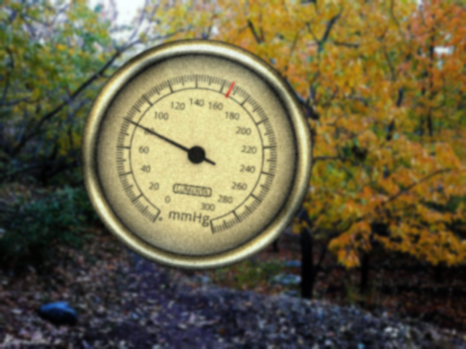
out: 80,mmHg
